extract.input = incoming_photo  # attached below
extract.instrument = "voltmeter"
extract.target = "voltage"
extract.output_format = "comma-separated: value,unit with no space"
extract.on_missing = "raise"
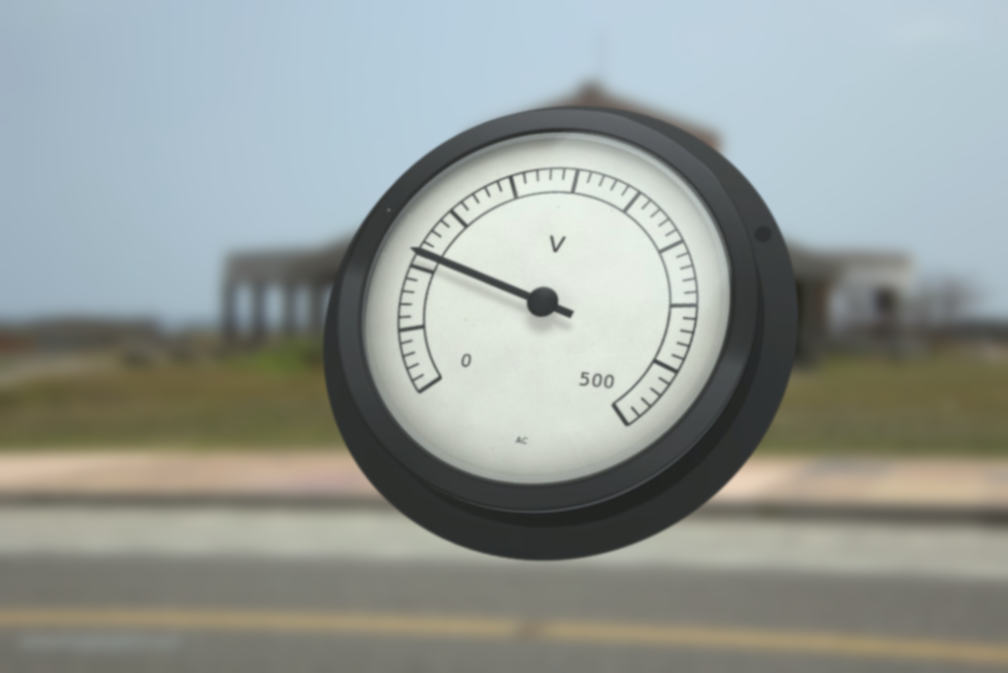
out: 110,V
